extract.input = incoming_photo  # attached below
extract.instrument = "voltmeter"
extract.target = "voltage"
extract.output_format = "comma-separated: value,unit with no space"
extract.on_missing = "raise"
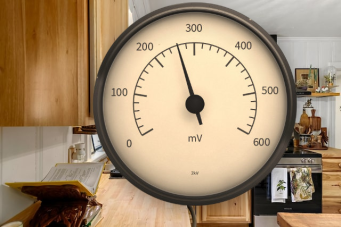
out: 260,mV
